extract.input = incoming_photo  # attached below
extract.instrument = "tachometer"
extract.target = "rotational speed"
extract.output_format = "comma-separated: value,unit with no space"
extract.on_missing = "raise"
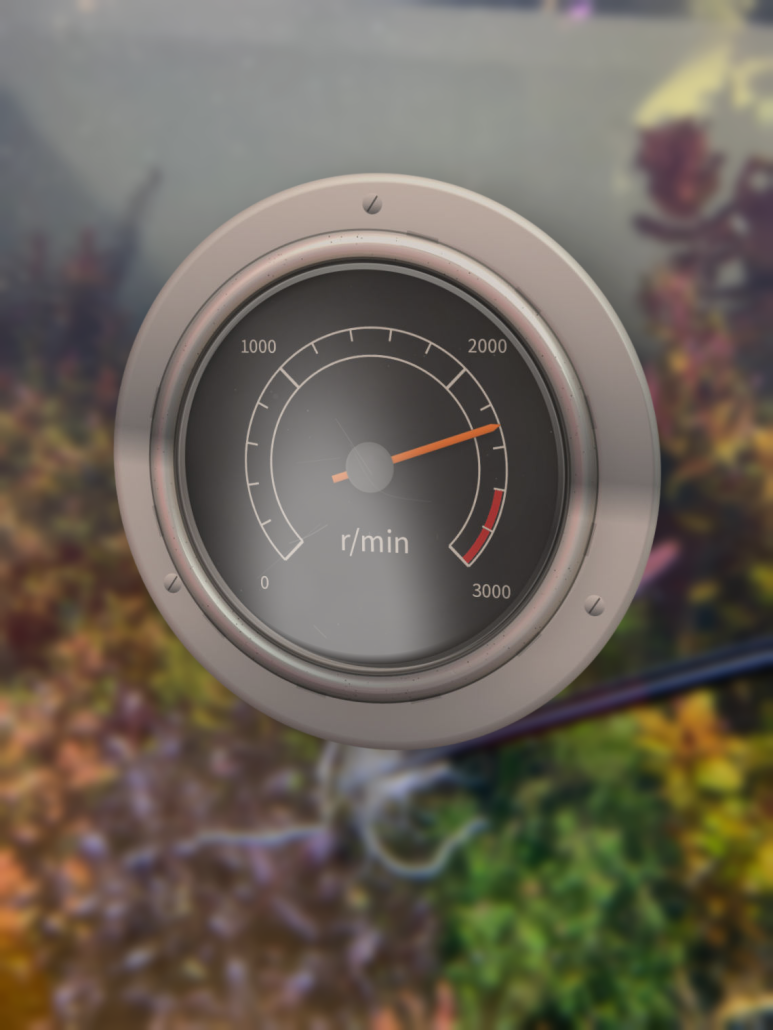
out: 2300,rpm
